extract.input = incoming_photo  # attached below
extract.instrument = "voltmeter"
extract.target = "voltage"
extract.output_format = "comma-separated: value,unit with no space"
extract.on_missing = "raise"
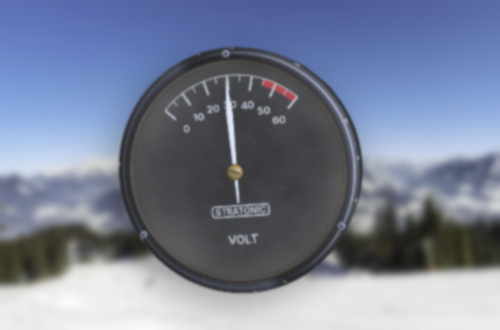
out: 30,V
